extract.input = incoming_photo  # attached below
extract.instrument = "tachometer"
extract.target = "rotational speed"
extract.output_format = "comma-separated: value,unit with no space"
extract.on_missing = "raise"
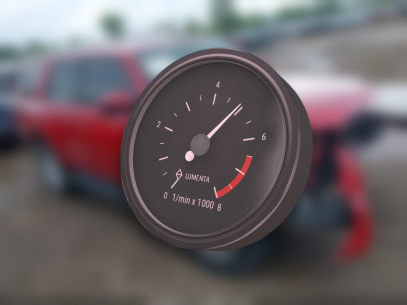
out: 5000,rpm
